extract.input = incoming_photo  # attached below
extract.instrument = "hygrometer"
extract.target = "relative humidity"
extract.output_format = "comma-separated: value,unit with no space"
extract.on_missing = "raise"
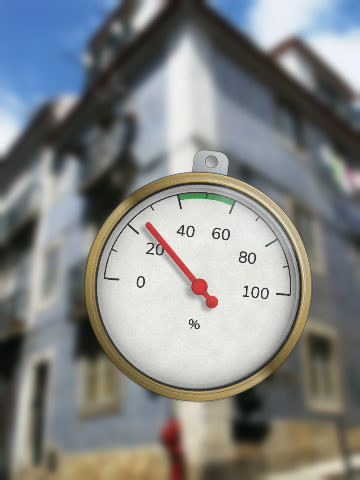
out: 25,%
